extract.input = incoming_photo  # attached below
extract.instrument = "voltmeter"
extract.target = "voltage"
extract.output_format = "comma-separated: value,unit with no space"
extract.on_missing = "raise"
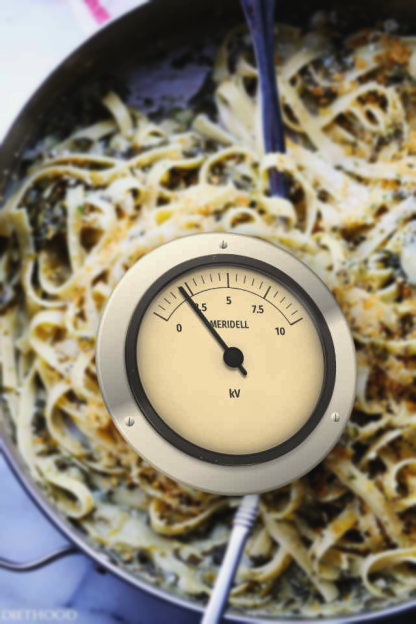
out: 2,kV
